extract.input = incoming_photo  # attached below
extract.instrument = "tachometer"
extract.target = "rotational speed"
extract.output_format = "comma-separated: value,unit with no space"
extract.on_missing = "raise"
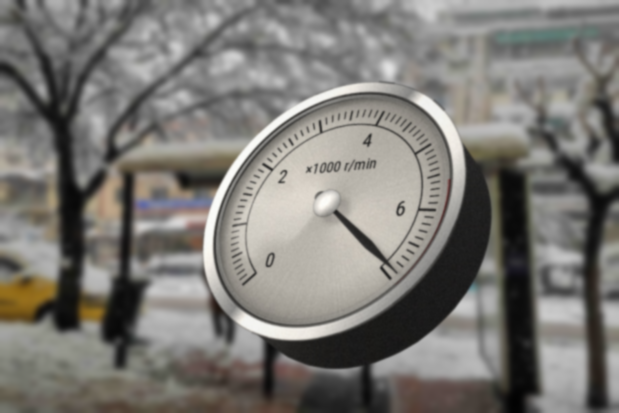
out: 6900,rpm
